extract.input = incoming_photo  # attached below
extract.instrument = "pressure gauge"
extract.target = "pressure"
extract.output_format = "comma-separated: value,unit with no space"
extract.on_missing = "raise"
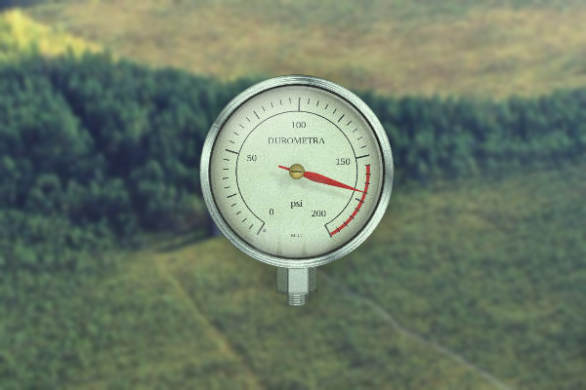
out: 170,psi
